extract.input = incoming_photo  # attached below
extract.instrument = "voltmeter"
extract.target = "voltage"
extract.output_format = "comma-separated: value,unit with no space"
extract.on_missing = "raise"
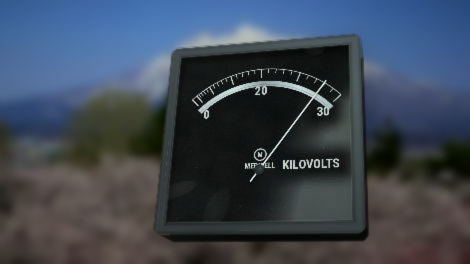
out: 28,kV
